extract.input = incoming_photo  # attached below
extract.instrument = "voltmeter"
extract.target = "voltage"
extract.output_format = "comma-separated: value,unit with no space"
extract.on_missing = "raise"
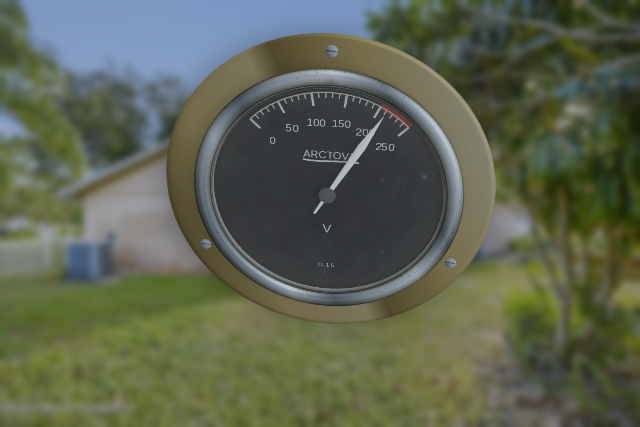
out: 210,V
